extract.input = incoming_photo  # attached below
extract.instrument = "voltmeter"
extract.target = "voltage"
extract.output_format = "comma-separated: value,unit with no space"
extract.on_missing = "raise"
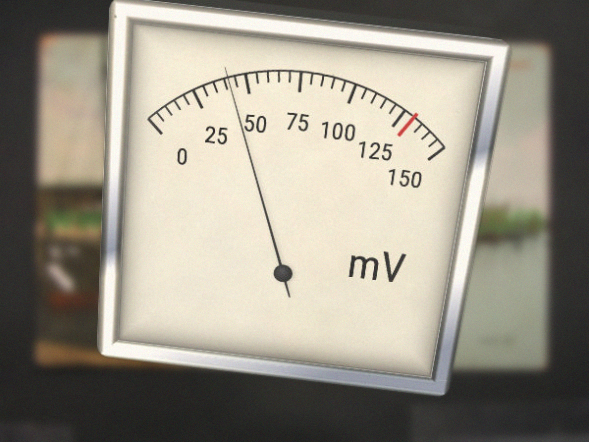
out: 42.5,mV
